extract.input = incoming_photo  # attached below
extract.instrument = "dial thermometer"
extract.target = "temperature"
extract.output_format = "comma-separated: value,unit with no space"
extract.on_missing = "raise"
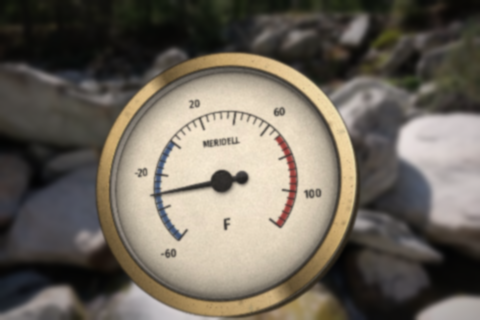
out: -32,°F
